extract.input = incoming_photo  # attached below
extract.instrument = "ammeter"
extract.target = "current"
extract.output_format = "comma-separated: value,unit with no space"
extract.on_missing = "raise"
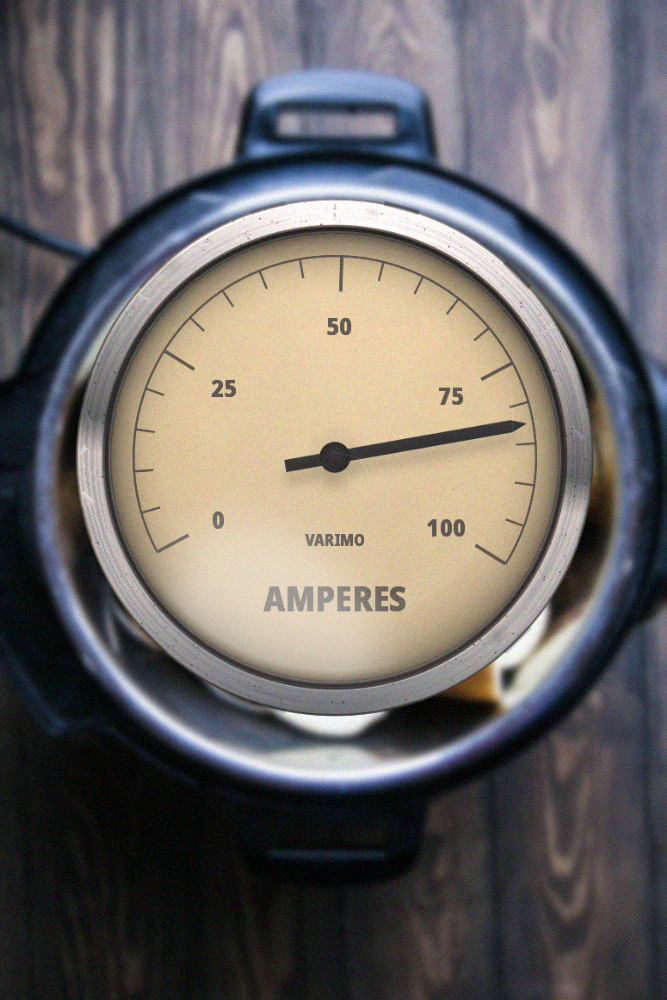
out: 82.5,A
